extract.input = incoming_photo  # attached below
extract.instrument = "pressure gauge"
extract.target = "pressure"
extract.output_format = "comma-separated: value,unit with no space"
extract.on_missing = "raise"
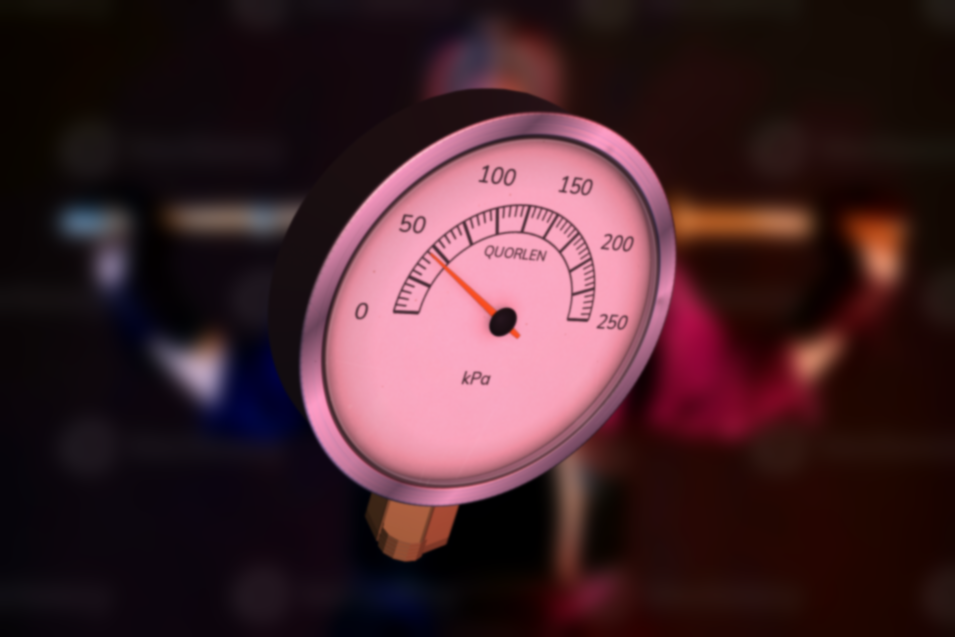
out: 45,kPa
